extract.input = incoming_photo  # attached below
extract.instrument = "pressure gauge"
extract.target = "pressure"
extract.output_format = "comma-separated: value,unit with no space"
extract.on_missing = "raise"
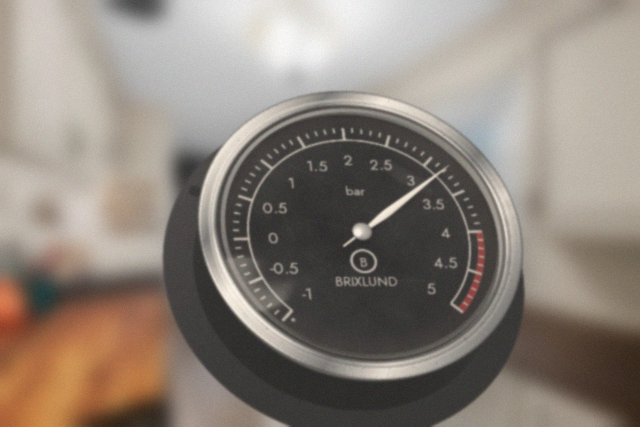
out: 3.2,bar
